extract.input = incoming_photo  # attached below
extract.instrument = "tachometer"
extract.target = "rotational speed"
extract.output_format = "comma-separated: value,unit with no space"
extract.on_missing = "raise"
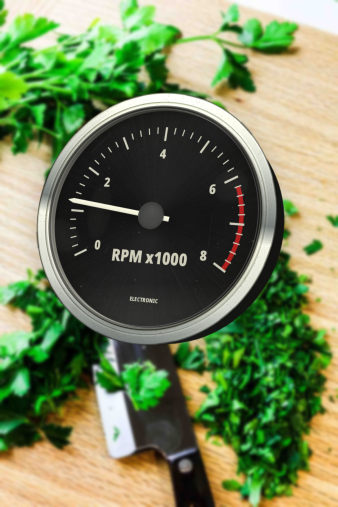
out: 1200,rpm
